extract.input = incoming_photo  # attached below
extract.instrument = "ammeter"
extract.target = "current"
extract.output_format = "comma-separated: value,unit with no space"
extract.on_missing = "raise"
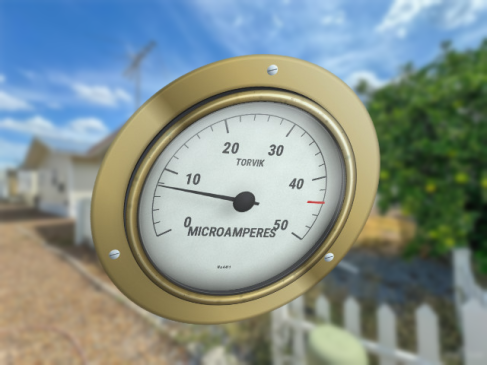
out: 8,µA
